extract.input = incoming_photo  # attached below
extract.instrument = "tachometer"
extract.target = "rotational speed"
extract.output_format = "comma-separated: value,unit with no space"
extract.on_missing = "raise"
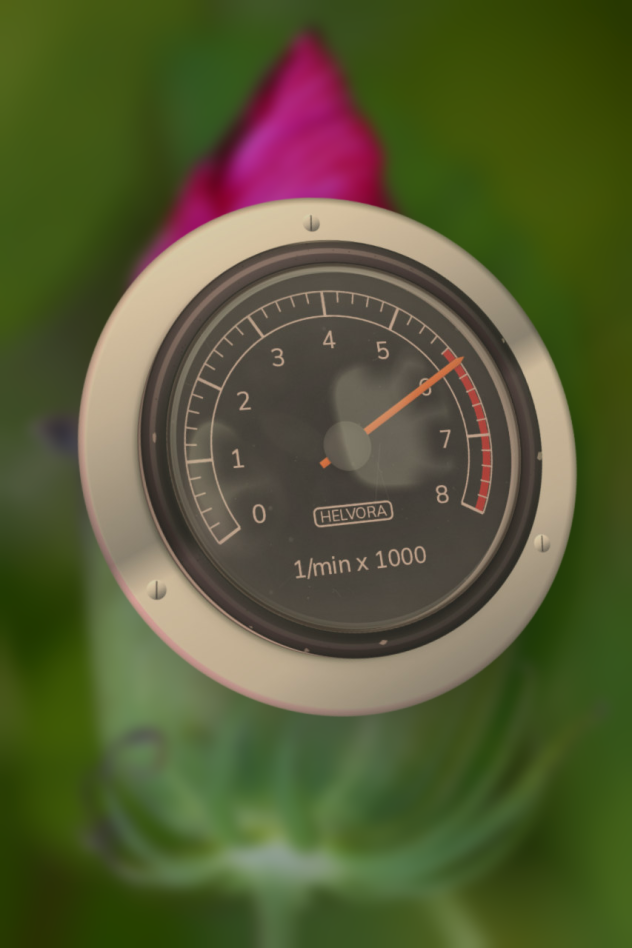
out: 6000,rpm
